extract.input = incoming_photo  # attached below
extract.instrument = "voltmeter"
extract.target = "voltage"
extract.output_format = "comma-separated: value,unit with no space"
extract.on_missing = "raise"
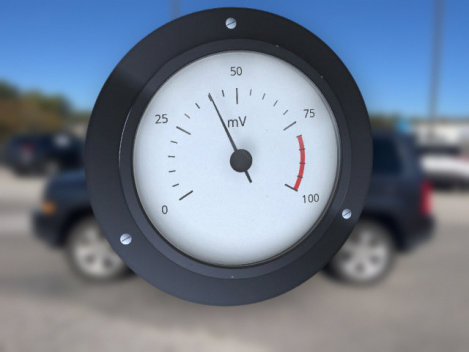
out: 40,mV
